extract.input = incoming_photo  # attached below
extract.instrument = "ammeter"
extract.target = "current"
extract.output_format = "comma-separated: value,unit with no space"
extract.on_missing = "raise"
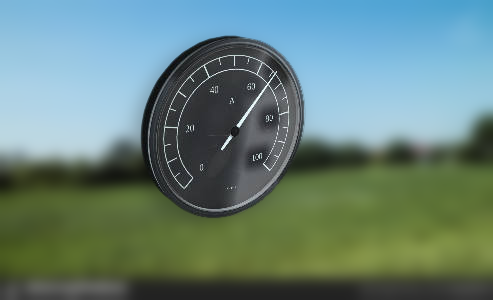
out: 65,A
